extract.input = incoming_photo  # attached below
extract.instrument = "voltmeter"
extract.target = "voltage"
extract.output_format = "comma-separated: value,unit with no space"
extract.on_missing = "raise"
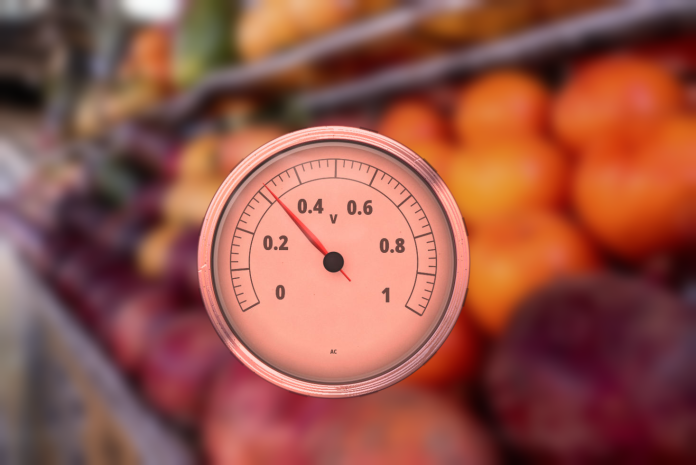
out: 0.32,V
